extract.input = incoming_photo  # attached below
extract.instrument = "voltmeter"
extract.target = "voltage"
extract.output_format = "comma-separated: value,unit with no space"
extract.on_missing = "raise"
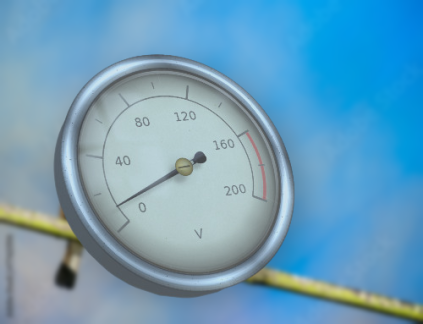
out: 10,V
